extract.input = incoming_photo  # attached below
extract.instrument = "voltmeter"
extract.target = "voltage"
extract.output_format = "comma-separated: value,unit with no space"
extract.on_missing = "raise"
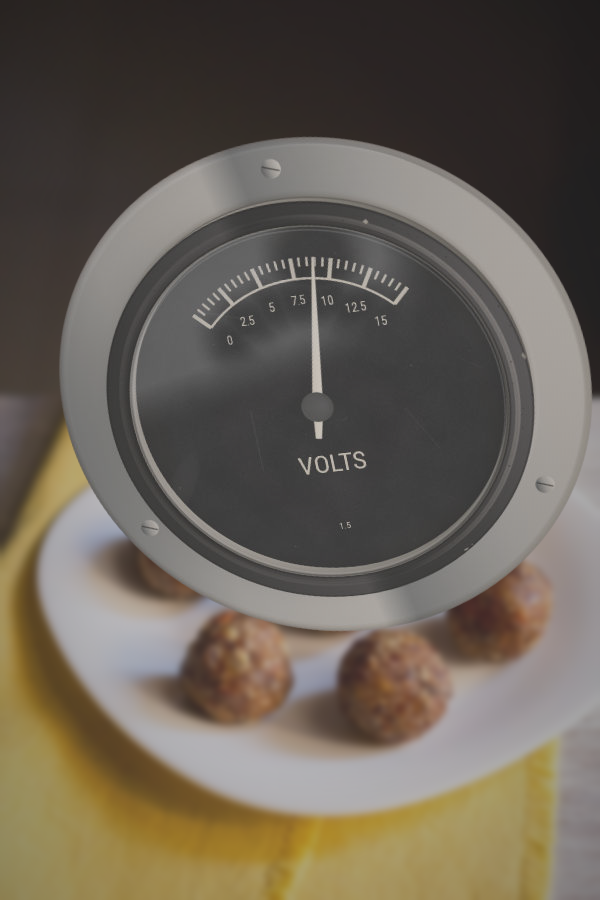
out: 9,V
